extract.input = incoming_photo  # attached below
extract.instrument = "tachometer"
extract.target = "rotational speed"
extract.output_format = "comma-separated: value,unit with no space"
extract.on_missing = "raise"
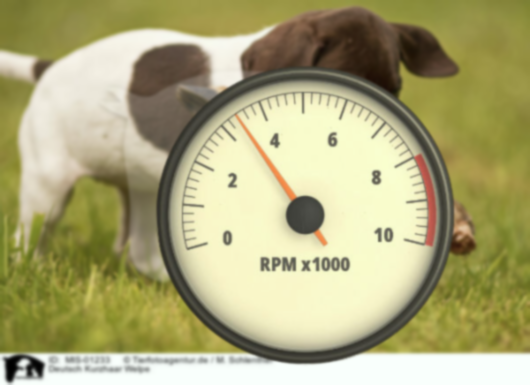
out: 3400,rpm
